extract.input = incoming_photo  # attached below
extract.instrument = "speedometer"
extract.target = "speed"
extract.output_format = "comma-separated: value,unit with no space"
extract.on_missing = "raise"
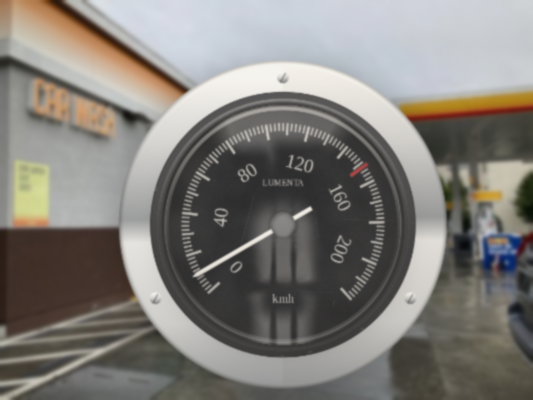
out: 10,km/h
